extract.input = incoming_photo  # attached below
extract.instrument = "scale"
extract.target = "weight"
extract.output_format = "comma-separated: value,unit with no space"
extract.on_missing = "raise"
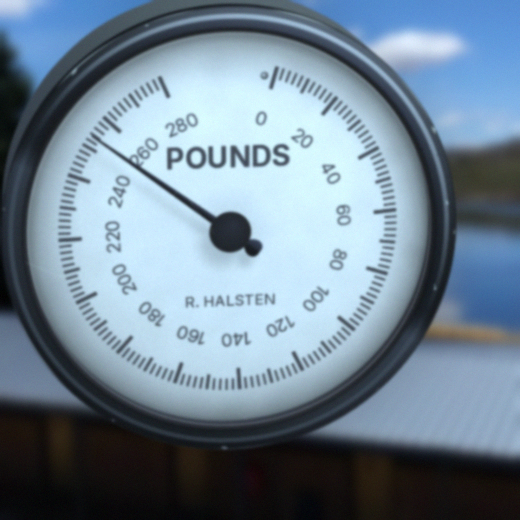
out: 254,lb
